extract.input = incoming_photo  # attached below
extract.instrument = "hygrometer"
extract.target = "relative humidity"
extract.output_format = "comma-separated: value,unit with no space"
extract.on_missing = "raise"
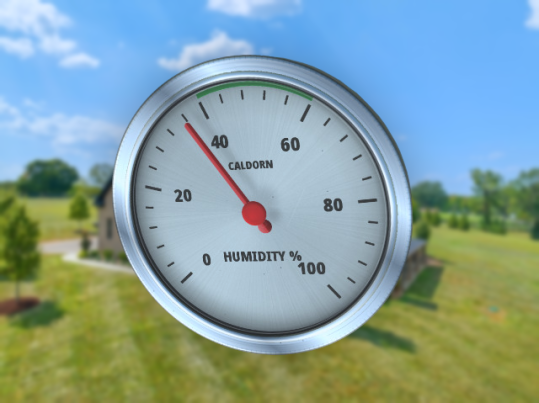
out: 36,%
